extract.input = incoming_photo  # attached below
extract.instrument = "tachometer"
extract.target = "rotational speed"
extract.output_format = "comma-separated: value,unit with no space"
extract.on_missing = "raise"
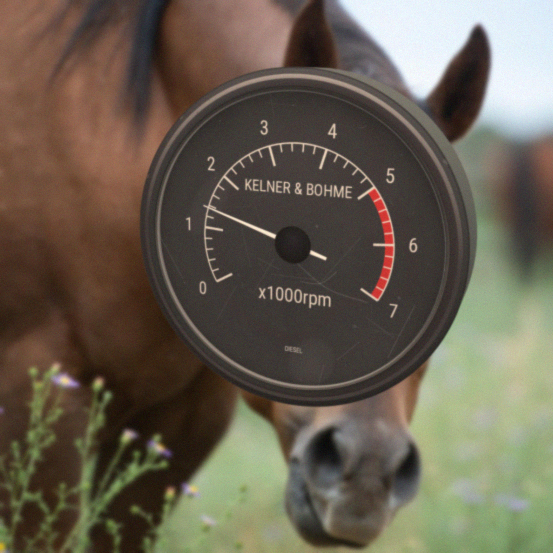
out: 1400,rpm
